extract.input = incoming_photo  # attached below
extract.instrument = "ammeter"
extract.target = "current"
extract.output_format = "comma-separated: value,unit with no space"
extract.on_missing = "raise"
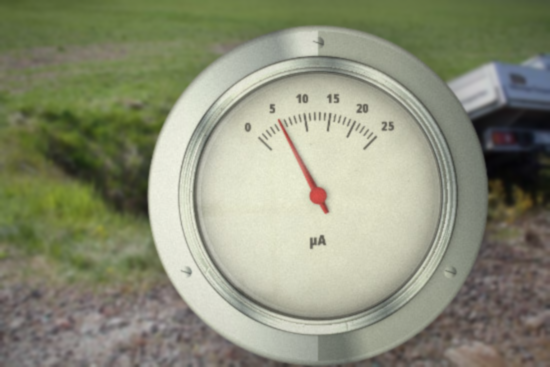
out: 5,µA
